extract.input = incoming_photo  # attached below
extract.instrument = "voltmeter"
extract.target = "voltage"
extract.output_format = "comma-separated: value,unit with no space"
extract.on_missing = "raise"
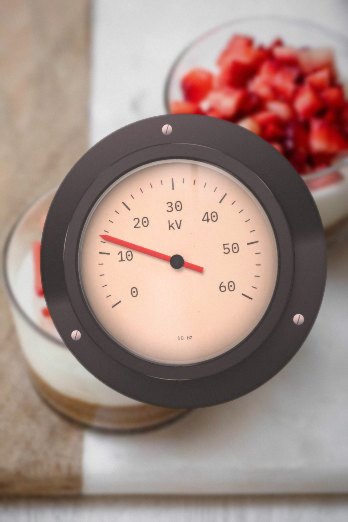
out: 13,kV
